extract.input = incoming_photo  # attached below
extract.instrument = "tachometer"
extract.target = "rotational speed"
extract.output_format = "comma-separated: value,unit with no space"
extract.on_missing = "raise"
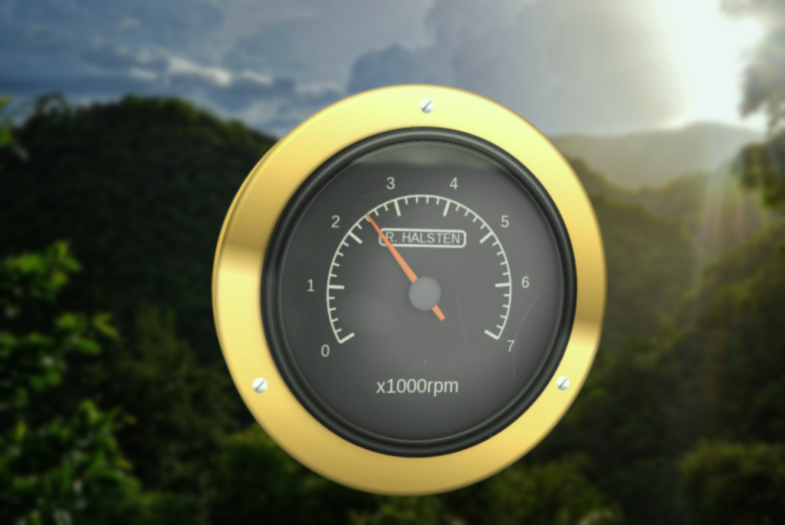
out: 2400,rpm
